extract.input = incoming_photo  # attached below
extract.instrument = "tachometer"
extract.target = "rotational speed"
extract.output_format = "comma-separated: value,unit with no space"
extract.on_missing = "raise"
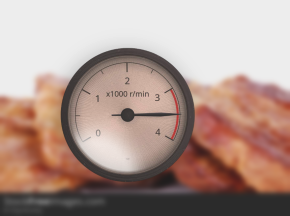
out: 3500,rpm
